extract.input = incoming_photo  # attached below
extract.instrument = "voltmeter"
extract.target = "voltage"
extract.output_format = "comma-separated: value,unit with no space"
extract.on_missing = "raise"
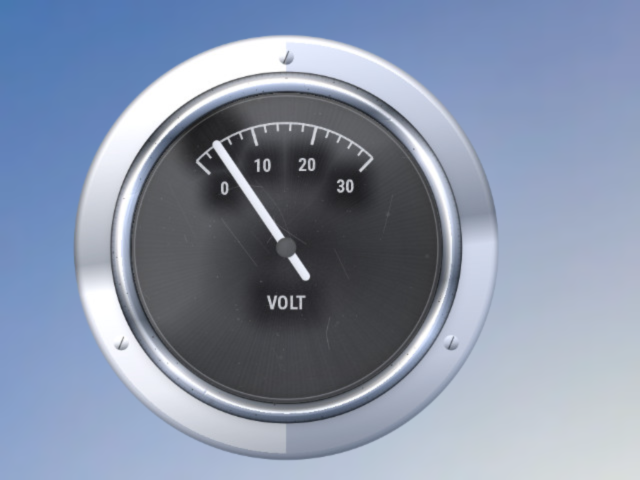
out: 4,V
